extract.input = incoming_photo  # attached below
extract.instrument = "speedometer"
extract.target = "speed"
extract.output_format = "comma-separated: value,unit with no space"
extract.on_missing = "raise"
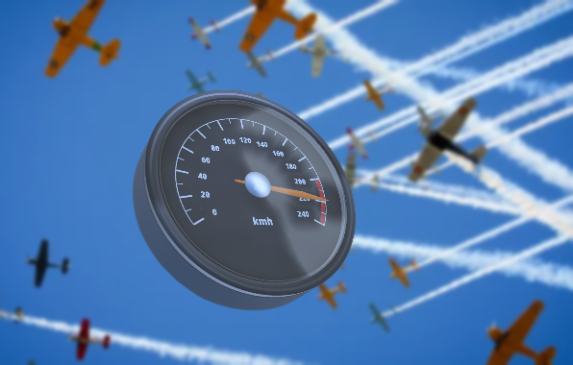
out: 220,km/h
